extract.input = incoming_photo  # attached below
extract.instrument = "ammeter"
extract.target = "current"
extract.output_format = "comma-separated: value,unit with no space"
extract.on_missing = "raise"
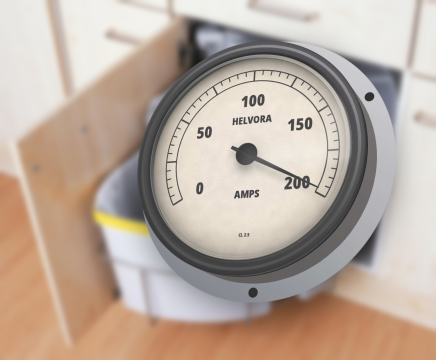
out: 197.5,A
